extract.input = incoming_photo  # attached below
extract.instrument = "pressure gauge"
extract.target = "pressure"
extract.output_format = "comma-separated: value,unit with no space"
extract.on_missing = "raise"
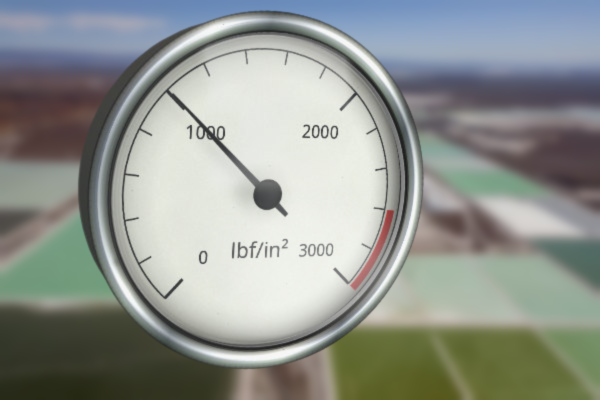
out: 1000,psi
